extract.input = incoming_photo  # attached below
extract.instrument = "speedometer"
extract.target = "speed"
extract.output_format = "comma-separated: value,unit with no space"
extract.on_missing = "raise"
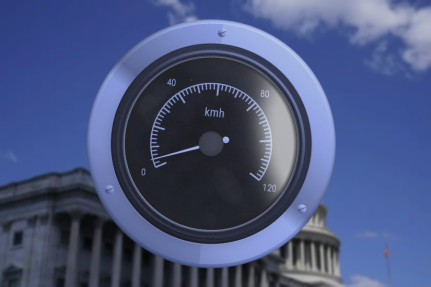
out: 4,km/h
